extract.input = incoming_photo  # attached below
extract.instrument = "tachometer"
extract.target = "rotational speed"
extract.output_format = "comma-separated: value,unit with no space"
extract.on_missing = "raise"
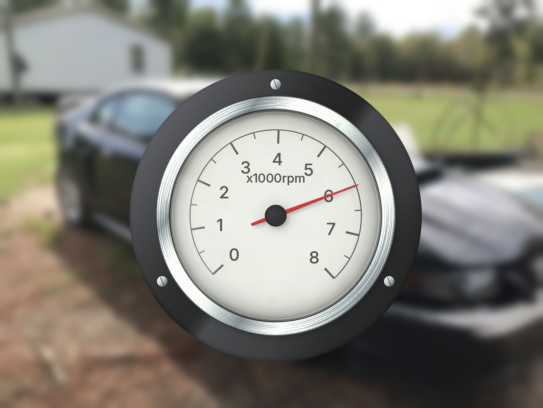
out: 6000,rpm
